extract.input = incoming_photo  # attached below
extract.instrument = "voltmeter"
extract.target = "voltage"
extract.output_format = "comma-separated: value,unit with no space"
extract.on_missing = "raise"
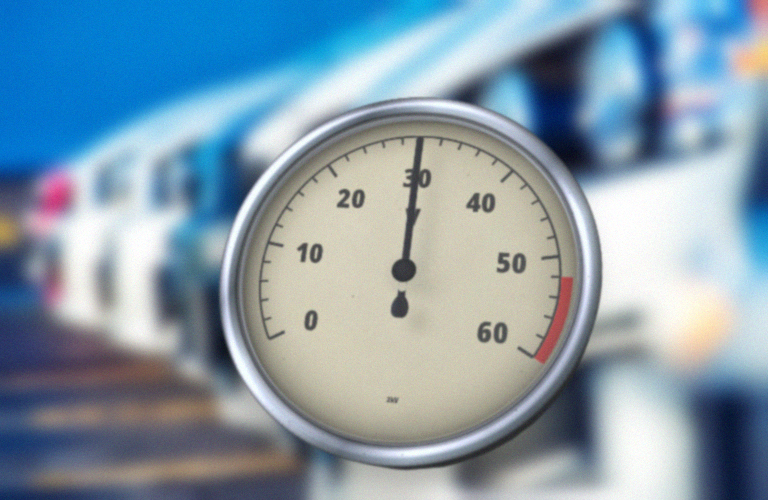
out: 30,V
